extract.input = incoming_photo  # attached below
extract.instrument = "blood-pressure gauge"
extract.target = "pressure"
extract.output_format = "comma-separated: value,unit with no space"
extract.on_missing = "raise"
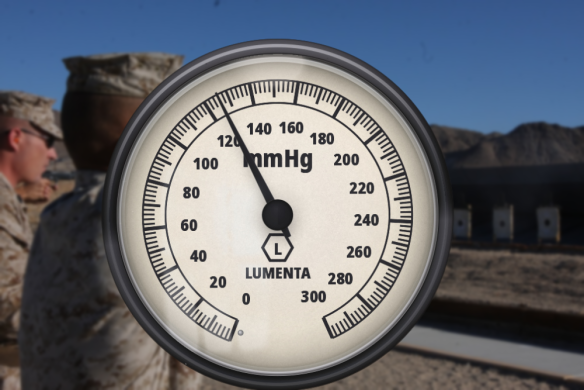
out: 126,mmHg
